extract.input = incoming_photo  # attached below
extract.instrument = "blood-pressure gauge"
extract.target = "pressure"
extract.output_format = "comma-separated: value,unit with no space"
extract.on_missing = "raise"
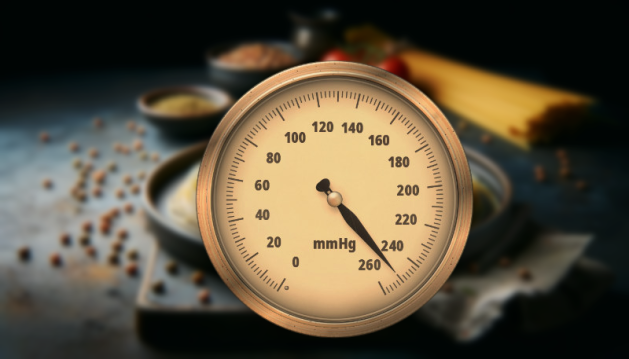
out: 250,mmHg
